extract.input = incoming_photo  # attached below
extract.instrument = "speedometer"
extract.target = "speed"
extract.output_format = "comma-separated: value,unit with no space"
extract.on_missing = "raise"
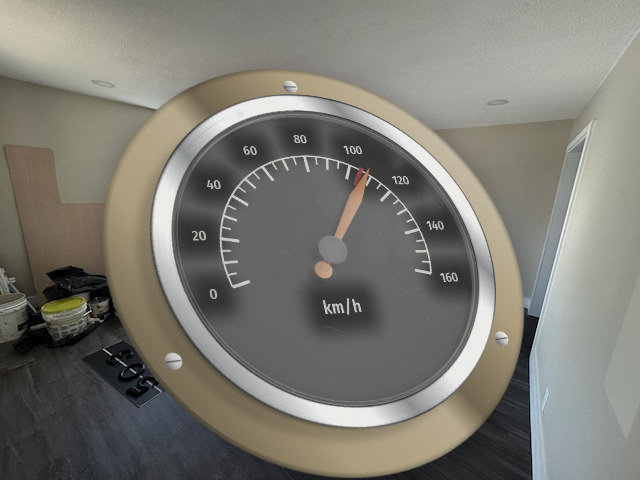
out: 107.5,km/h
